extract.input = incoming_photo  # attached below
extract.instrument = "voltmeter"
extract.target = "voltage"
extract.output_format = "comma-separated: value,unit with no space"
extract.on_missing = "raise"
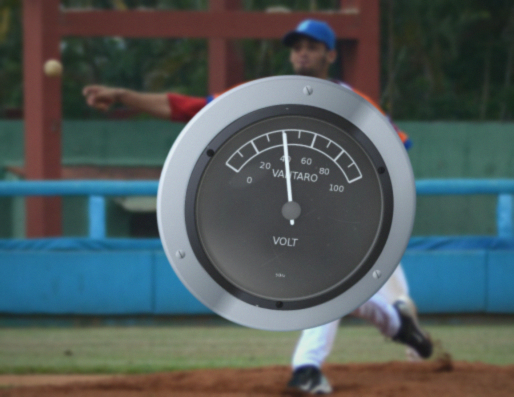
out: 40,V
